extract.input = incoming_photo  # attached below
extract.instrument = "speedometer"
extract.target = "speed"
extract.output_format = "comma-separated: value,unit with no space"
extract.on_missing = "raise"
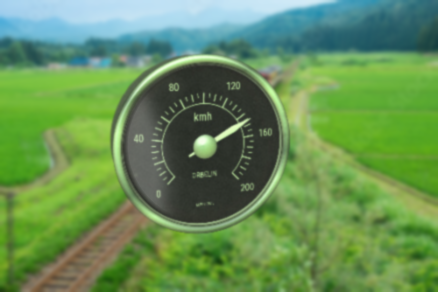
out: 145,km/h
